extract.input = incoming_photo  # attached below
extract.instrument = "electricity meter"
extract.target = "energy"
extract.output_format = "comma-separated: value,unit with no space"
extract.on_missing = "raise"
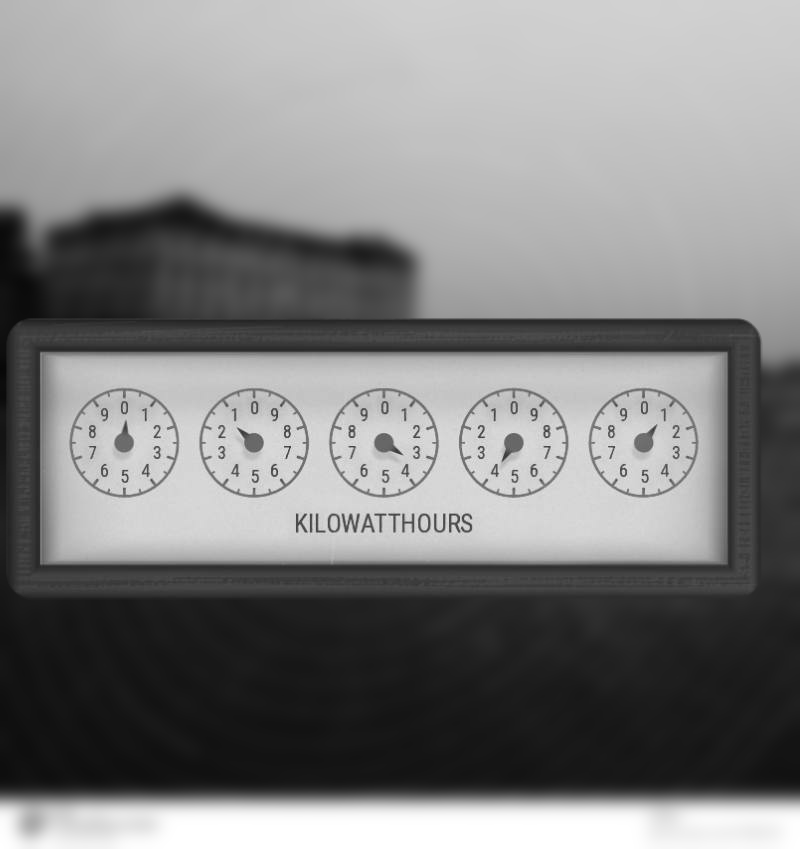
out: 1341,kWh
